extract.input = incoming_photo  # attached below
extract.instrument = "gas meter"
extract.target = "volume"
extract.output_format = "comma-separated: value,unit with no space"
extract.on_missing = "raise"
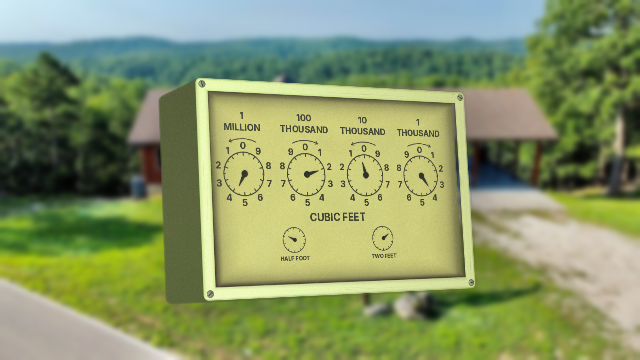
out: 420400,ft³
